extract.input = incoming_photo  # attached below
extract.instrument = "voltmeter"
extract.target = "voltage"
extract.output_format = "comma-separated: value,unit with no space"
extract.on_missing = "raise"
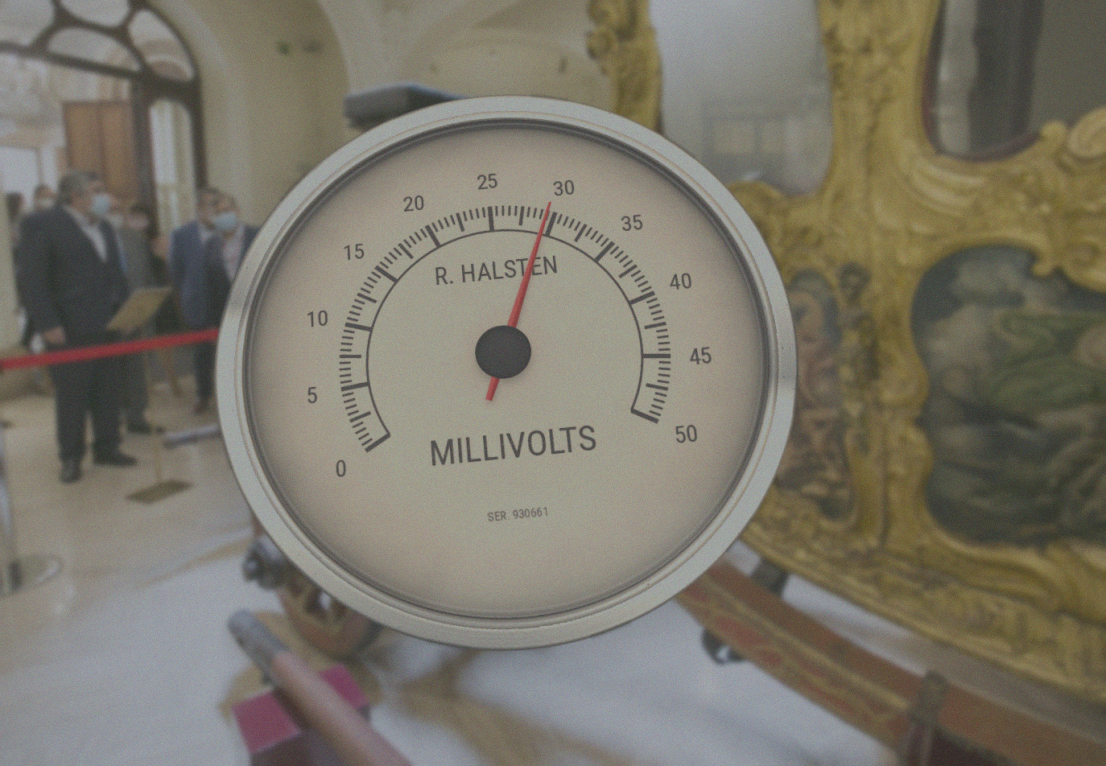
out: 29.5,mV
